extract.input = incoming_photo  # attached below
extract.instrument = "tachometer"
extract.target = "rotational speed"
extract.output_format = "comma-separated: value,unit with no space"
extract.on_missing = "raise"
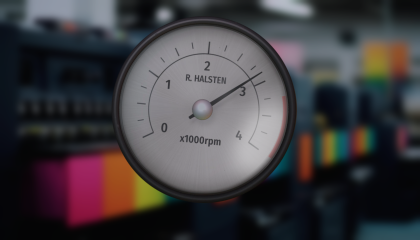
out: 2875,rpm
